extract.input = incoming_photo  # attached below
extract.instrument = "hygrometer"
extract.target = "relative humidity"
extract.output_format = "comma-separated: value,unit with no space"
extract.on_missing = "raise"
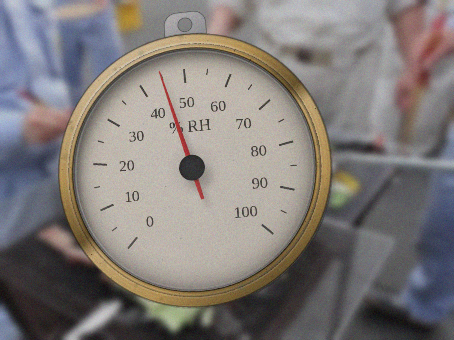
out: 45,%
